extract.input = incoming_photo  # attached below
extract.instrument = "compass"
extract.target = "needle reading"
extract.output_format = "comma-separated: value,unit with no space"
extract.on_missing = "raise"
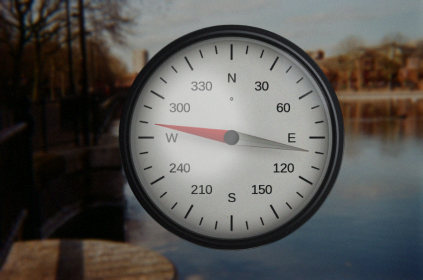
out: 280,°
